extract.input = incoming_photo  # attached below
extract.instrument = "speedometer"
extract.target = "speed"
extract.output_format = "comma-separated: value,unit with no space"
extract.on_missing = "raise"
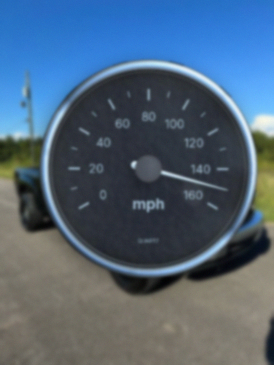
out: 150,mph
